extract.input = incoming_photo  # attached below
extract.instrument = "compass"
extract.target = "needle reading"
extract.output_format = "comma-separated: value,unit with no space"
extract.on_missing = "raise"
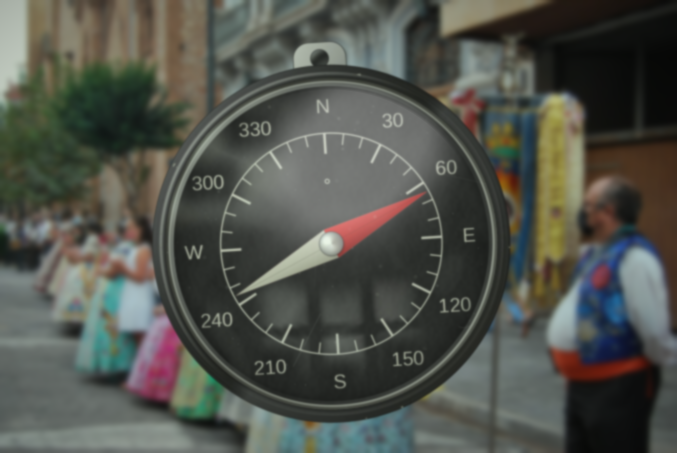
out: 65,°
